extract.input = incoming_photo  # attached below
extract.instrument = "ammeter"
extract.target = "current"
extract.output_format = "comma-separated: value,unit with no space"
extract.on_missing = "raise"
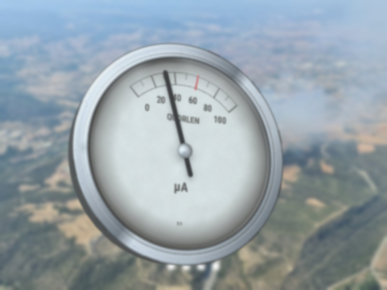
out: 30,µA
